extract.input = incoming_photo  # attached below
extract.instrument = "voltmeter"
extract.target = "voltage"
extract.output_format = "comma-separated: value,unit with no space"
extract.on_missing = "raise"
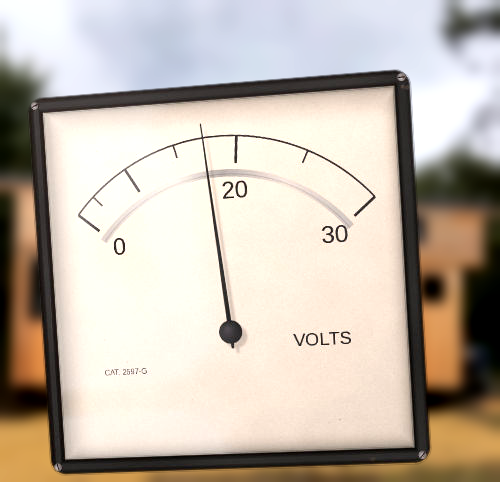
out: 17.5,V
